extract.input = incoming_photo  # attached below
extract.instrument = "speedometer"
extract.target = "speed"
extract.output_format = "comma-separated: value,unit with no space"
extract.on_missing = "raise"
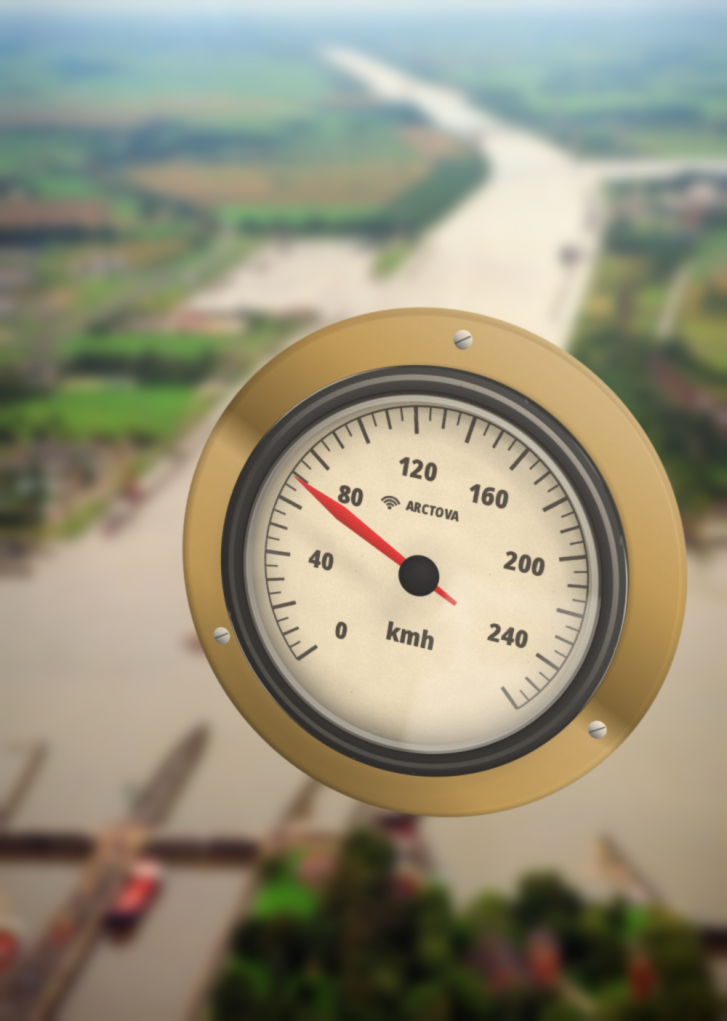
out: 70,km/h
